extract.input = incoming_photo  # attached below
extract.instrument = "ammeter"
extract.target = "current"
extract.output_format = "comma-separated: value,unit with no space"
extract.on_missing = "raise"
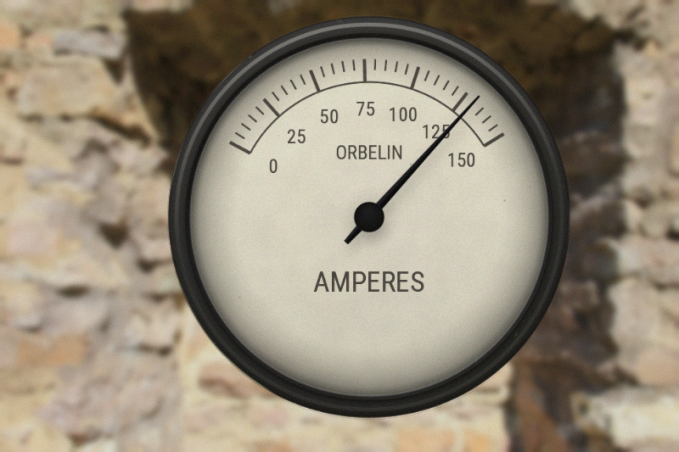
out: 130,A
